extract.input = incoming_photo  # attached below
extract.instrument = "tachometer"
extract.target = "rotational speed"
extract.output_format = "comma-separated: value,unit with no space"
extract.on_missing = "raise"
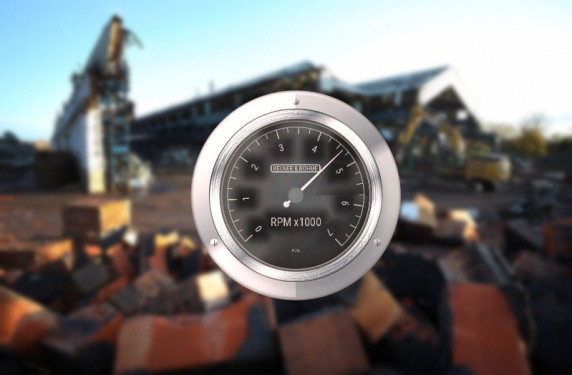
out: 4625,rpm
